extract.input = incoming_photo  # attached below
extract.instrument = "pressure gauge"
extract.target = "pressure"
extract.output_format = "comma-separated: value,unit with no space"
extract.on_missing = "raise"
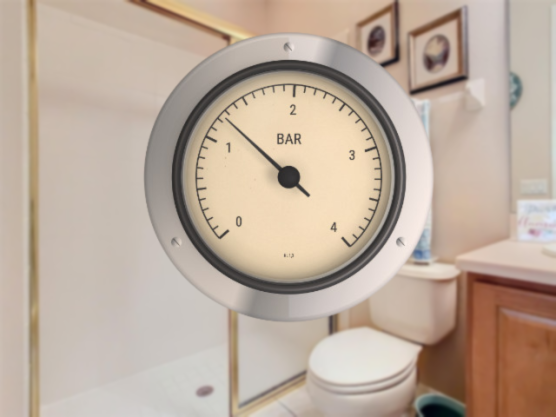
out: 1.25,bar
